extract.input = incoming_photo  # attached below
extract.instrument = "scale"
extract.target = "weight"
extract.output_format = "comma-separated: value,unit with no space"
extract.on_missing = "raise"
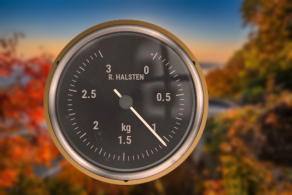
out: 1.05,kg
